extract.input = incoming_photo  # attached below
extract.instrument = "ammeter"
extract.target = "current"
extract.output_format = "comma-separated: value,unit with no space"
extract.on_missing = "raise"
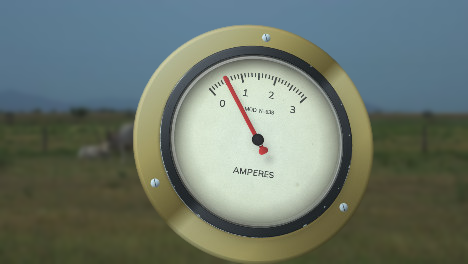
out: 0.5,A
